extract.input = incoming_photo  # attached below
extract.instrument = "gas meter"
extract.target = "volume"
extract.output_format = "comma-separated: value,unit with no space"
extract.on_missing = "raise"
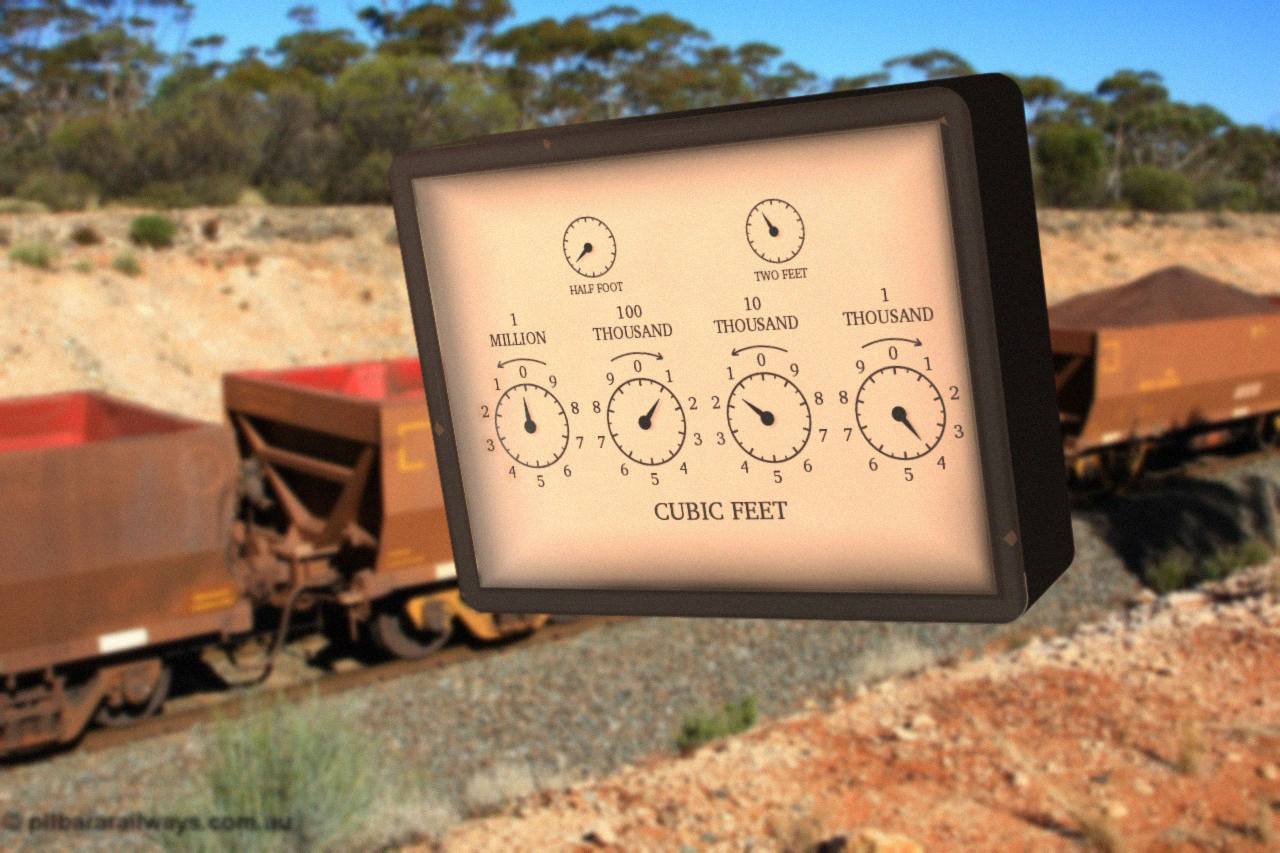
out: 11400,ft³
